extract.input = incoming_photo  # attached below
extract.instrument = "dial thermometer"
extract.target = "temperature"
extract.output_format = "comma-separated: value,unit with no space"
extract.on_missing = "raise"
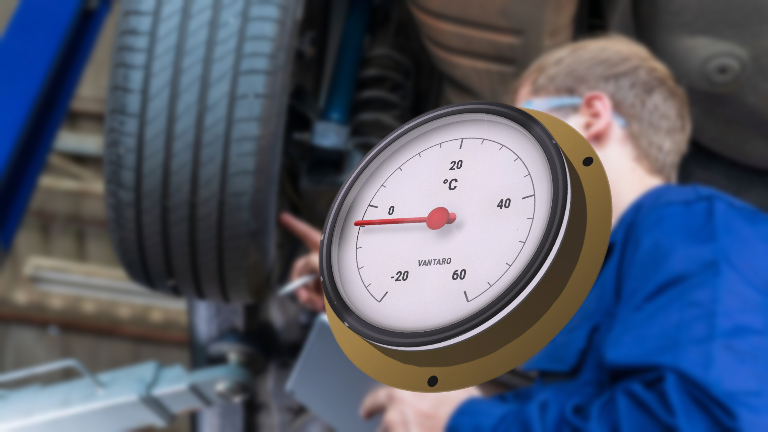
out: -4,°C
